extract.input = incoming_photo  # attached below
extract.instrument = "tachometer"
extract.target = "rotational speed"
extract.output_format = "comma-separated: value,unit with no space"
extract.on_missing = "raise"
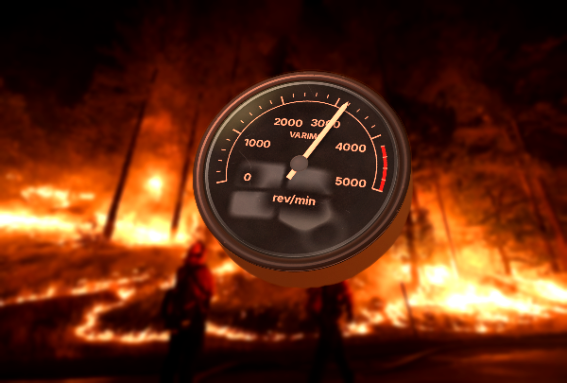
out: 3200,rpm
